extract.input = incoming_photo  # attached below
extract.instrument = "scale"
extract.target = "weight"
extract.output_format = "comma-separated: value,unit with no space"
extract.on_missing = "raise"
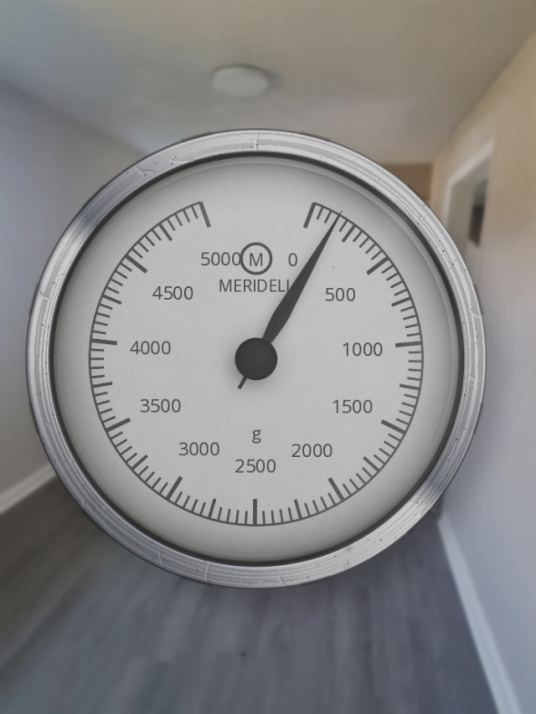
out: 150,g
